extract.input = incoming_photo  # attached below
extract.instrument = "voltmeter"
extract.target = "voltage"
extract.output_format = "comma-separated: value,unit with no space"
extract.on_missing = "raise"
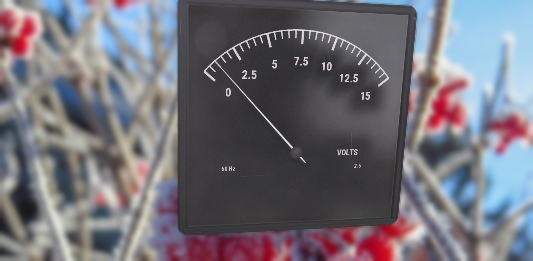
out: 1,V
